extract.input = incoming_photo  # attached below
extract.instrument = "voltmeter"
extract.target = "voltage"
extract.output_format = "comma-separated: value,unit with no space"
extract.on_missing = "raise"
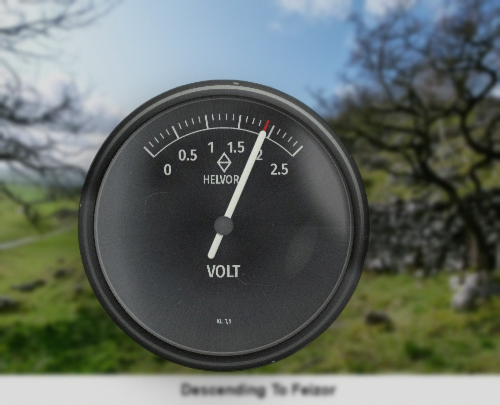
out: 1.9,V
